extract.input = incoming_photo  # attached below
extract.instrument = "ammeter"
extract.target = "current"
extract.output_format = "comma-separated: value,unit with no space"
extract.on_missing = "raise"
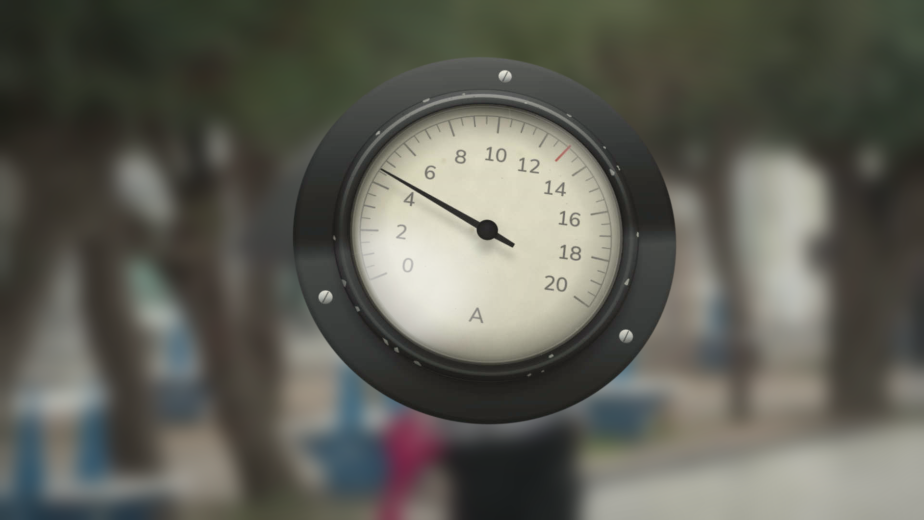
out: 4.5,A
